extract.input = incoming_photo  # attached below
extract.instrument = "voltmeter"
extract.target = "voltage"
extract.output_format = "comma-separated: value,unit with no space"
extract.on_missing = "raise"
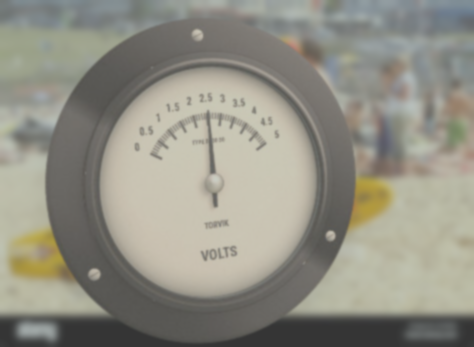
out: 2.5,V
